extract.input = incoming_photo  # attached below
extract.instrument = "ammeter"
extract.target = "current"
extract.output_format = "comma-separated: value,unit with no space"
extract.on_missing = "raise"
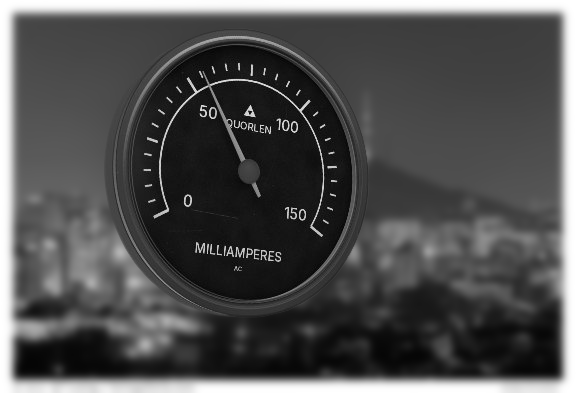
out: 55,mA
